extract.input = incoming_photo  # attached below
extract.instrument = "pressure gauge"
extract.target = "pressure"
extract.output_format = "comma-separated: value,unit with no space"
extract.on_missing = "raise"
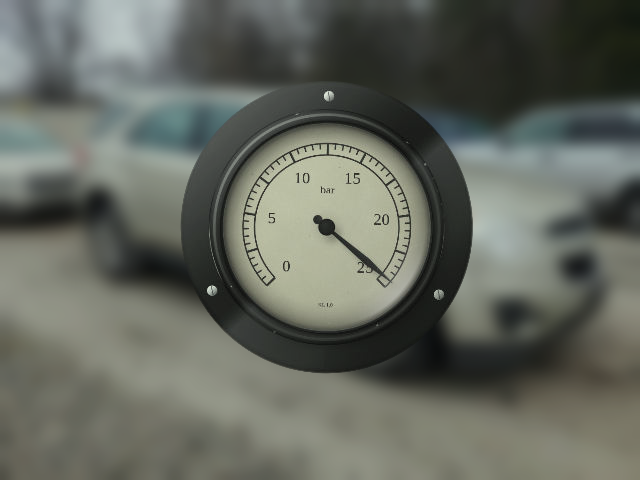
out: 24.5,bar
